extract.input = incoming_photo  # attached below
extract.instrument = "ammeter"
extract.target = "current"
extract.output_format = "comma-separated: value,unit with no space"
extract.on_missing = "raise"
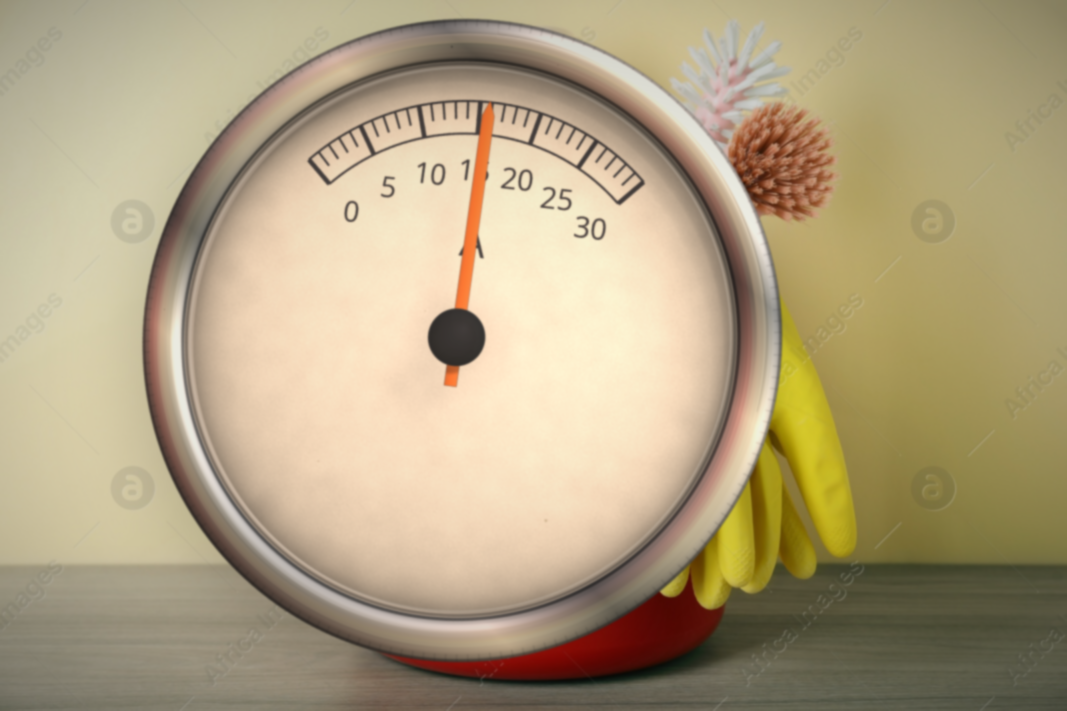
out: 16,A
